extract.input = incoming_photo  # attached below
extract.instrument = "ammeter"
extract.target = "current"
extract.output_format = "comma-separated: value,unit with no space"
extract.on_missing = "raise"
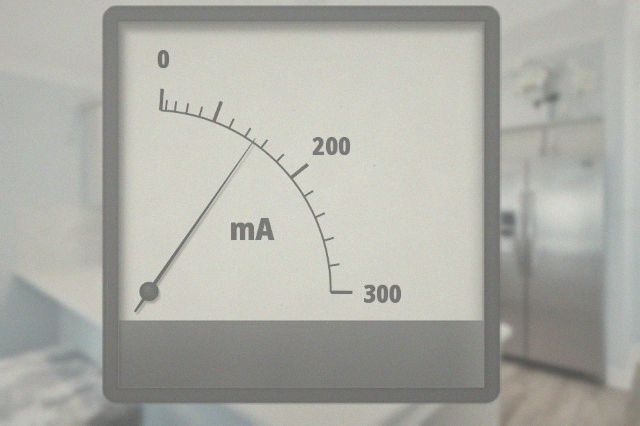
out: 150,mA
